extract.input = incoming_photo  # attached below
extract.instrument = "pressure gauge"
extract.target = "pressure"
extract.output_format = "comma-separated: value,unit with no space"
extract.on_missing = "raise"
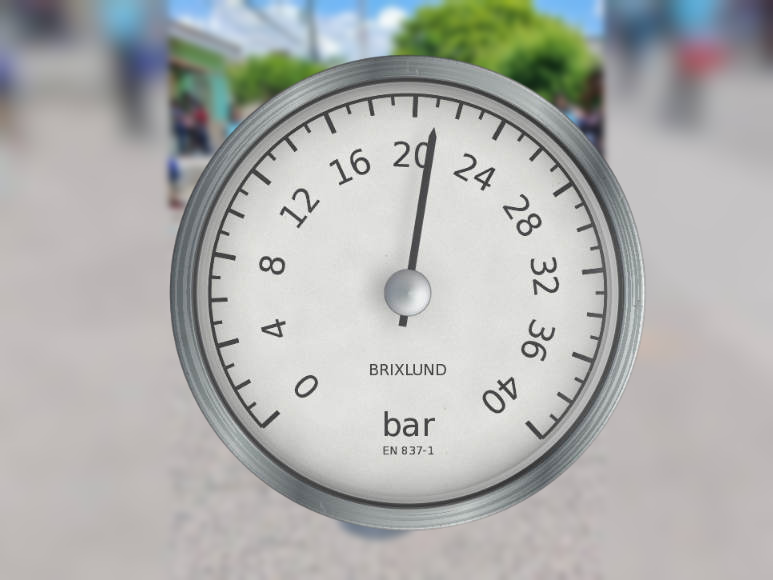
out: 21,bar
